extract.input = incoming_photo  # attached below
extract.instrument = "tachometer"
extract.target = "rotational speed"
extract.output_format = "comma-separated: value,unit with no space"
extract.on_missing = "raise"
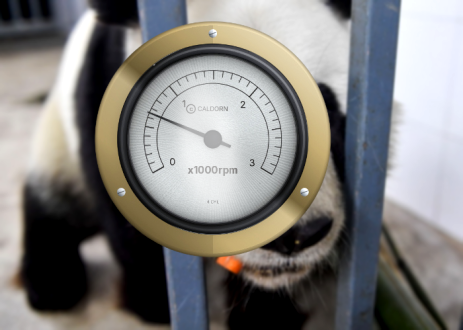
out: 650,rpm
